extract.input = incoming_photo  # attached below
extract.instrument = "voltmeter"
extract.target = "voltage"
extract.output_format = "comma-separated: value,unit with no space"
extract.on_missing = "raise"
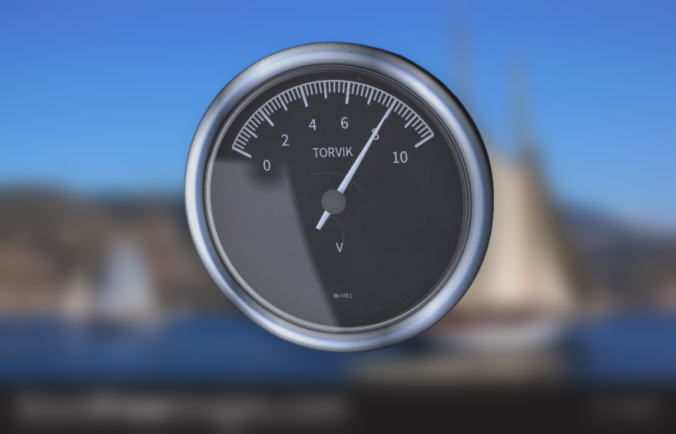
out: 8,V
